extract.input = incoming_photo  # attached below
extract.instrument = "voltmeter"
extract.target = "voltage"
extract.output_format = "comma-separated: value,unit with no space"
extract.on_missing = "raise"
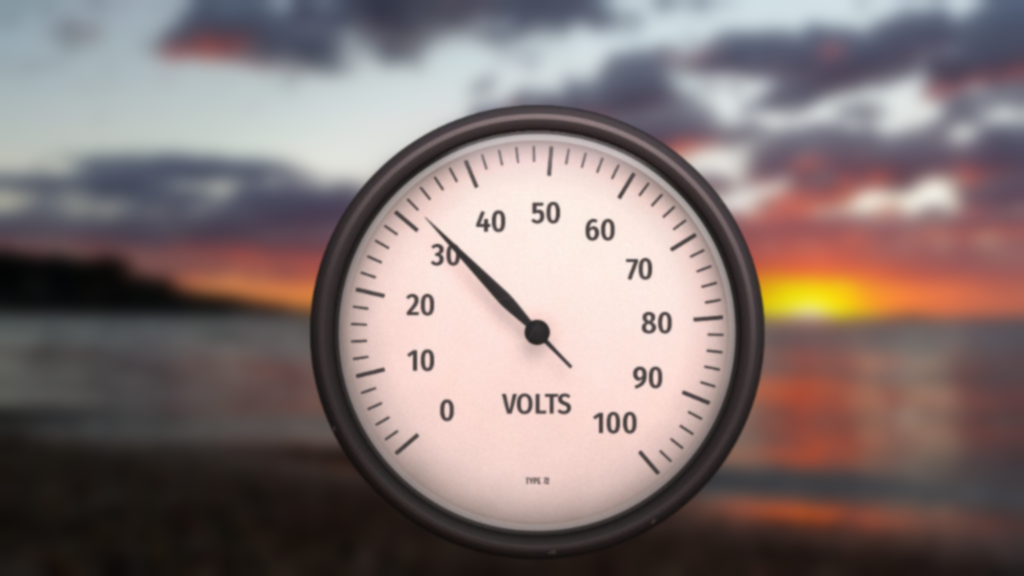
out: 32,V
